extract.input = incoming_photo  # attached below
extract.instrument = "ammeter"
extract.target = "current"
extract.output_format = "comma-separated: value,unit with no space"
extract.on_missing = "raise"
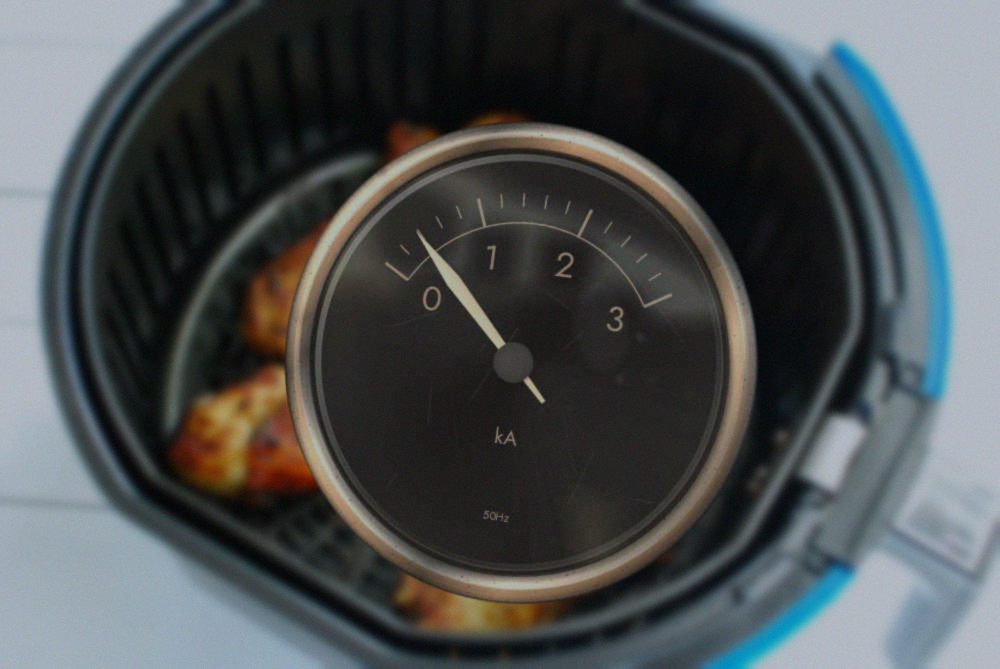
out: 0.4,kA
